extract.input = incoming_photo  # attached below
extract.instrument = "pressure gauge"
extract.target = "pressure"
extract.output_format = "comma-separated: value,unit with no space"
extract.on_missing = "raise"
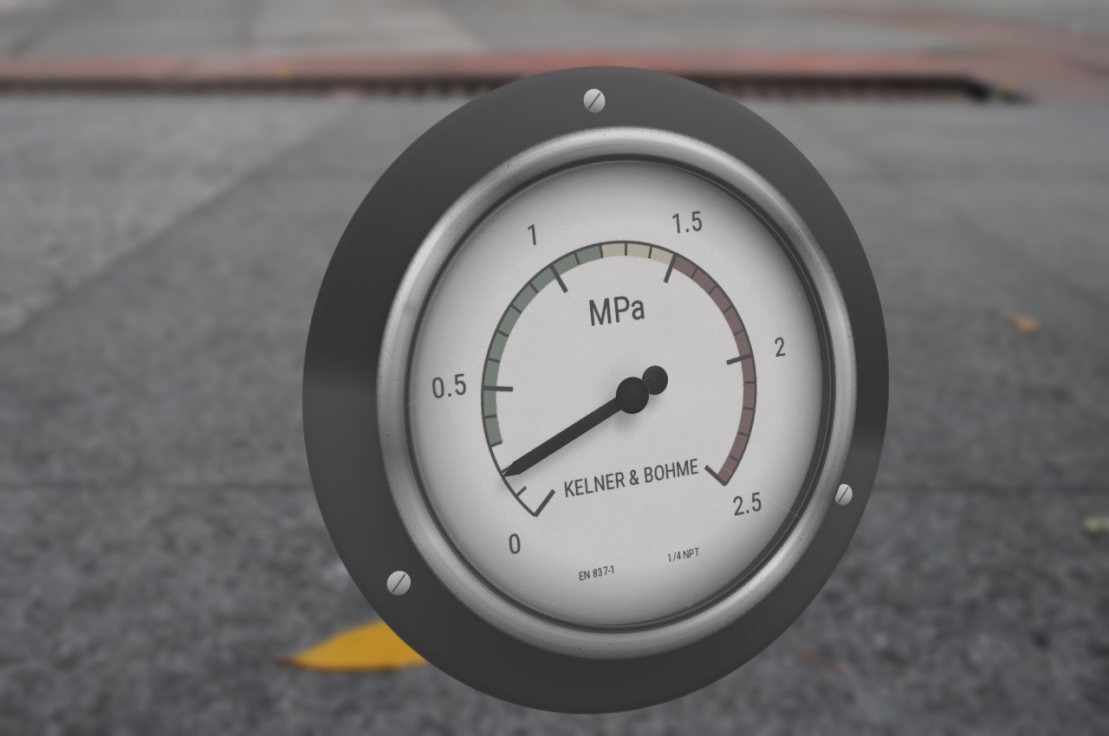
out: 0.2,MPa
